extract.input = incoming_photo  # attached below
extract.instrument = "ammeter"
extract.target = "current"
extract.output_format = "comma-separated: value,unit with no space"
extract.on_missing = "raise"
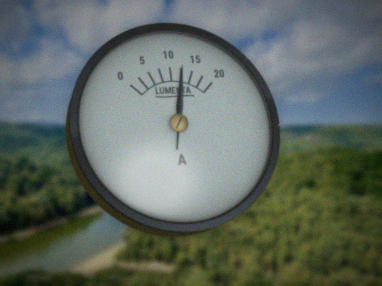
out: 12.5,A
